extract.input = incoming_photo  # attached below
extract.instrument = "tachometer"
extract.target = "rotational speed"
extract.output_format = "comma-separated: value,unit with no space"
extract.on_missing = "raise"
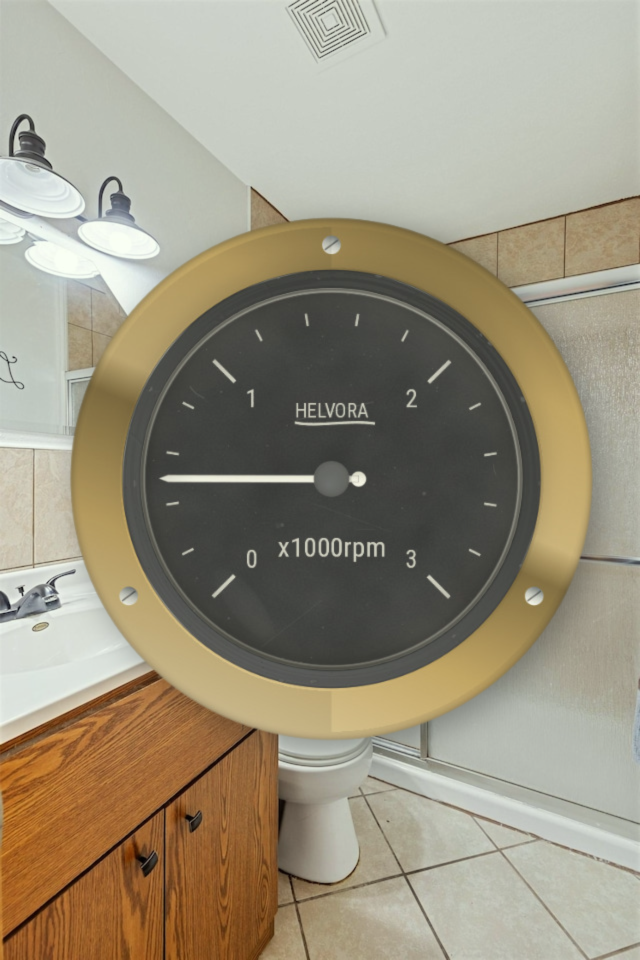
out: 500,rpm
